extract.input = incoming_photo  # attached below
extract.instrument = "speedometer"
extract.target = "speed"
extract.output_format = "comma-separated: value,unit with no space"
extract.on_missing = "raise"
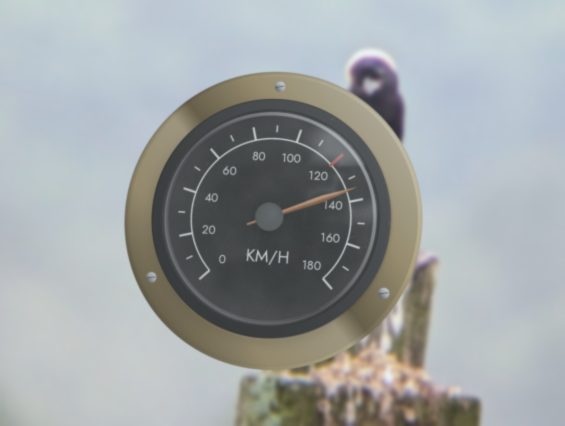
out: 135,km/h
